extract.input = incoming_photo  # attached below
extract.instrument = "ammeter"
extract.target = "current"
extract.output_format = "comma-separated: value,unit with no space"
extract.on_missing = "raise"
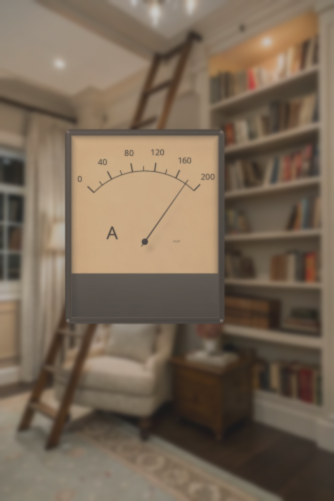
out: 180,A
